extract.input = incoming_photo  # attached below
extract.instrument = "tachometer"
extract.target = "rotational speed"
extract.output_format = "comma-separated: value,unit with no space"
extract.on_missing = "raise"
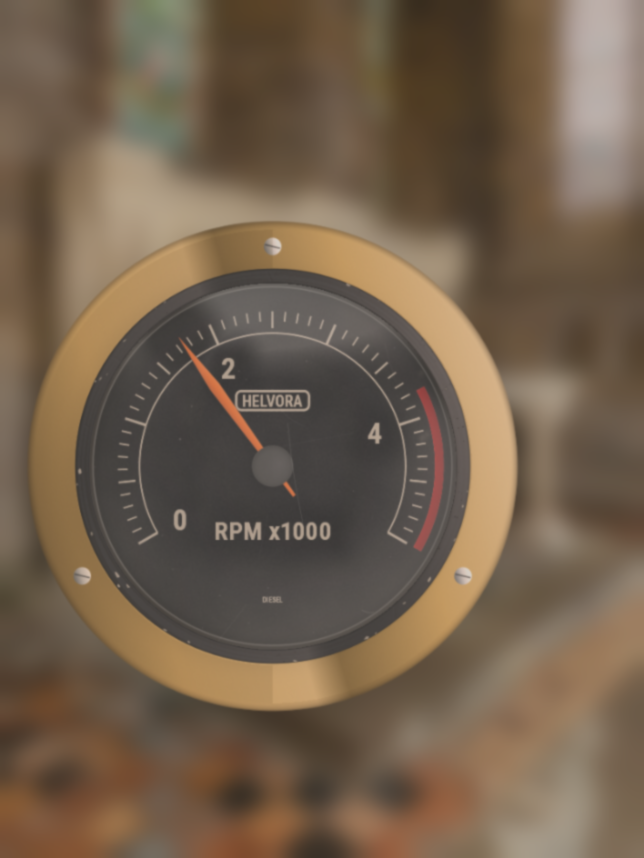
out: 1750,rpm
